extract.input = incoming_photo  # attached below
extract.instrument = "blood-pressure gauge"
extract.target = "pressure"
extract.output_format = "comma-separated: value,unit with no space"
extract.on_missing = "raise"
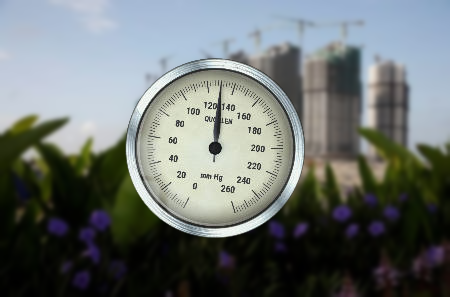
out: 130,mmHg
